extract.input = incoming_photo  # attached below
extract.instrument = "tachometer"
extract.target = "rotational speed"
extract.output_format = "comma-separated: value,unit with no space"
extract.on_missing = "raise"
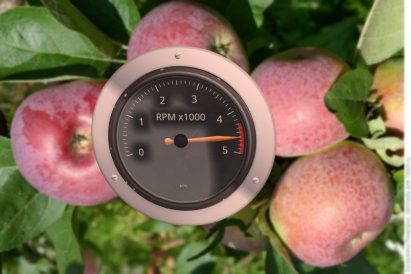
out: 4600,rpm
